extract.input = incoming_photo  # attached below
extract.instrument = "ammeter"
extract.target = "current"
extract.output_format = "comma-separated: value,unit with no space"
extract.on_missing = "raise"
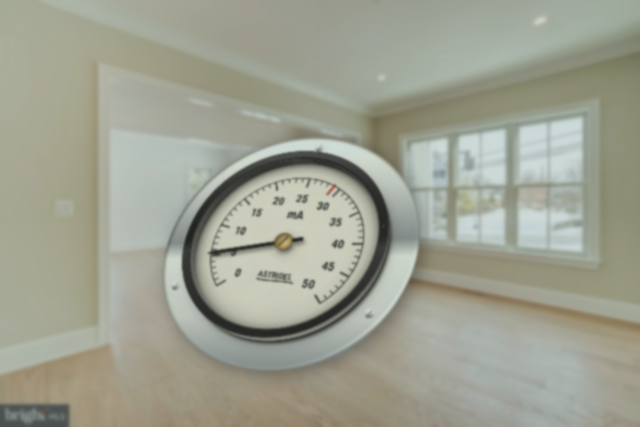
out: 5,mA
